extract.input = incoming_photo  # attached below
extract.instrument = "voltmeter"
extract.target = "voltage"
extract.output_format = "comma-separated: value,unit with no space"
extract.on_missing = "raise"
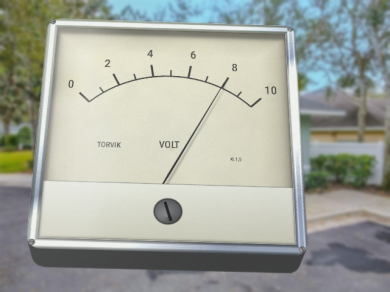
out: 8,V
